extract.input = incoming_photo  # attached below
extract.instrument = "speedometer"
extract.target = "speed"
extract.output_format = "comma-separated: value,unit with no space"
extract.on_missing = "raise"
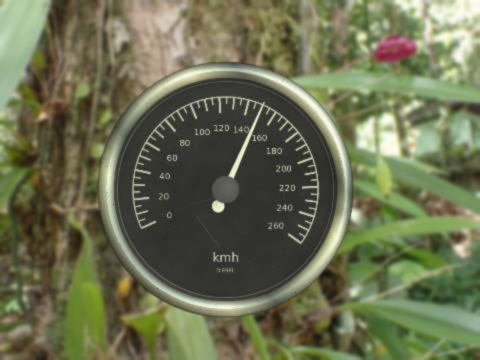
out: 150,km/h
